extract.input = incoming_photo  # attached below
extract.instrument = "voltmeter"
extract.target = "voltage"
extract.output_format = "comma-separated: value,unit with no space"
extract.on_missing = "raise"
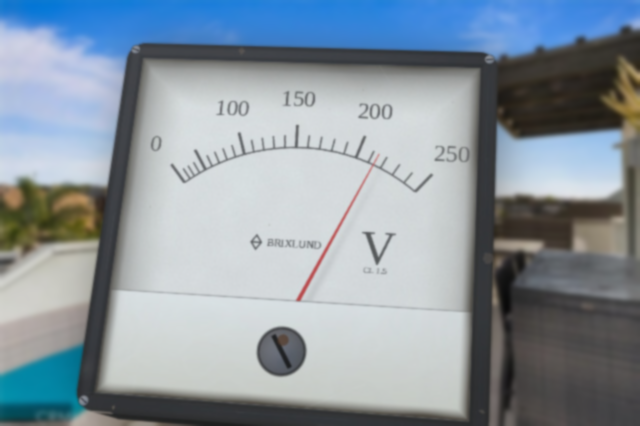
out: 215,V
